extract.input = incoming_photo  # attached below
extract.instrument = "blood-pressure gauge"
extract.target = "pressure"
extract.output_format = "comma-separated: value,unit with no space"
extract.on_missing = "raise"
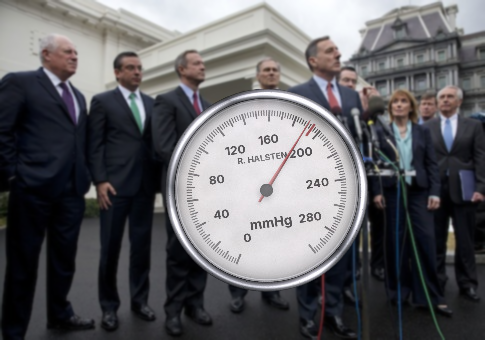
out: 190,mmHg
